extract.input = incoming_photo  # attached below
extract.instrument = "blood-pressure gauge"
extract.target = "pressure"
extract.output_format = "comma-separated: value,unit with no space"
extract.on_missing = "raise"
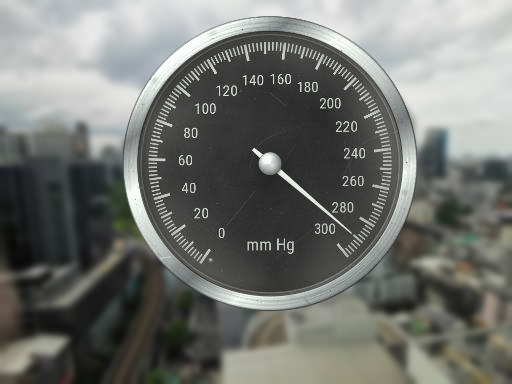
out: 290,mmHg
